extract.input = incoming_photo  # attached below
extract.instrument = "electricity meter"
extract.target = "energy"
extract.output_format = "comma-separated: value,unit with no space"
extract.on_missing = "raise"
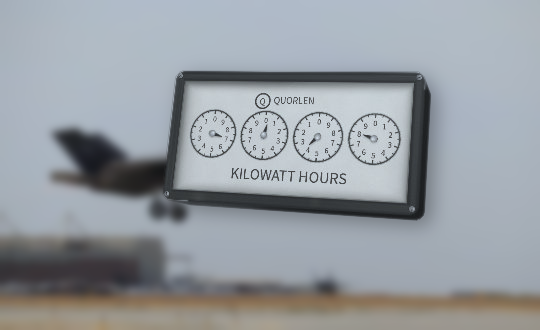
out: 7038,kWh
